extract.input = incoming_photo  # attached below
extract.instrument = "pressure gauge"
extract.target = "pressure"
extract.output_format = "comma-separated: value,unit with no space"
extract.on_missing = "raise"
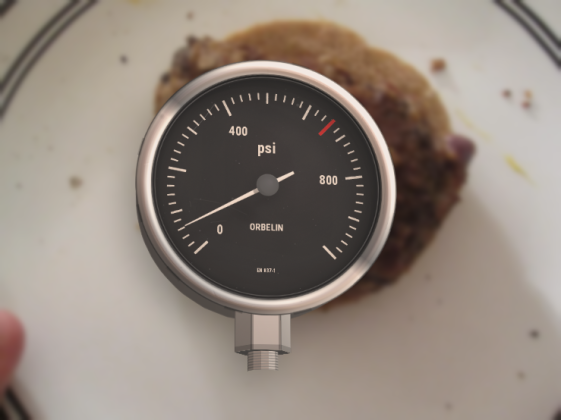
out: 60,psi
